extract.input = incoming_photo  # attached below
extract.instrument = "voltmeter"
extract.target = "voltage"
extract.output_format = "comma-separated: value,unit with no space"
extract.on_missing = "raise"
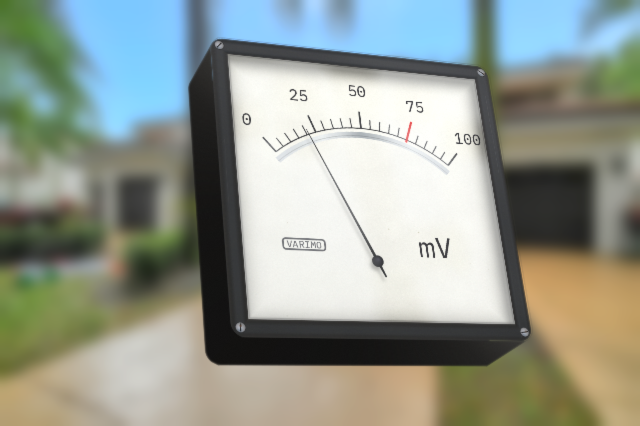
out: 20,mV
